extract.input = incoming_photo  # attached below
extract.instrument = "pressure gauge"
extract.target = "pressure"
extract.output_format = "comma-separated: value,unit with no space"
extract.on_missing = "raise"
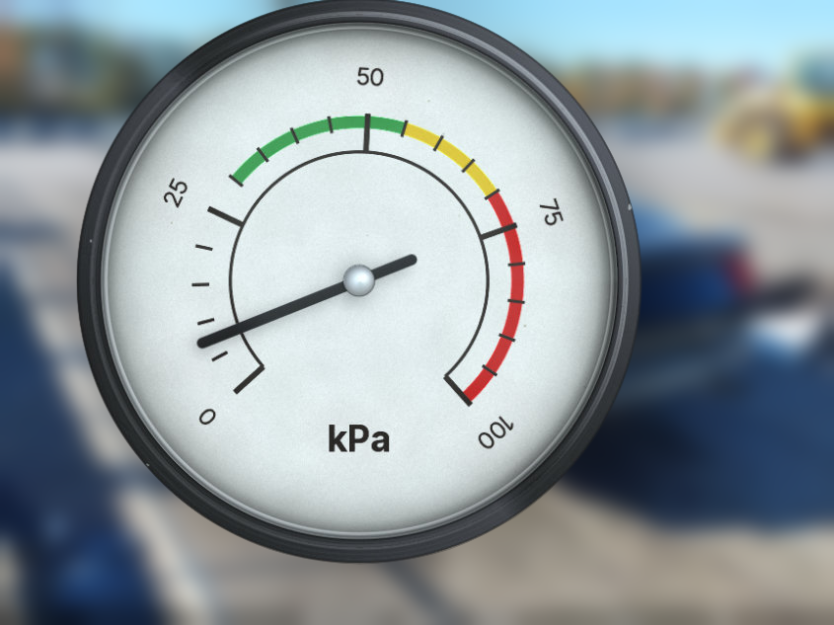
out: 7.5,kPa
